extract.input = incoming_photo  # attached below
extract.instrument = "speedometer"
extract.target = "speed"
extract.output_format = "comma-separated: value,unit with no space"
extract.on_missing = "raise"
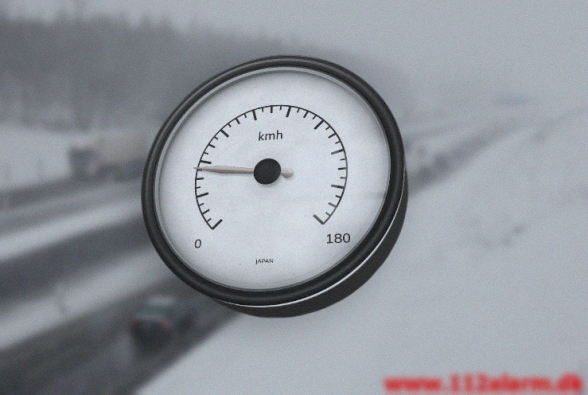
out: 35,km/h
